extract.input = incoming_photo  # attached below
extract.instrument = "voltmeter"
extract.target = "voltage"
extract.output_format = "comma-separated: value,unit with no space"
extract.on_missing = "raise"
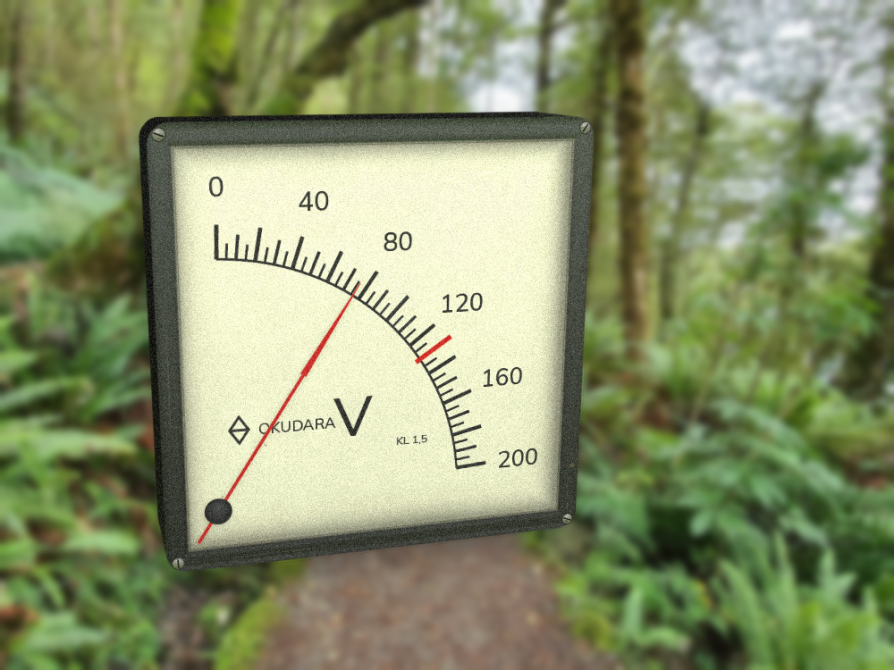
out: 75,V
